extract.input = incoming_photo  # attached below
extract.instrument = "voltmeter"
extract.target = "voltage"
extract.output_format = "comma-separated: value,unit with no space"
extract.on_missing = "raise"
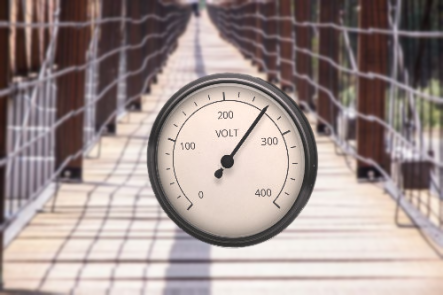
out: 260,V
